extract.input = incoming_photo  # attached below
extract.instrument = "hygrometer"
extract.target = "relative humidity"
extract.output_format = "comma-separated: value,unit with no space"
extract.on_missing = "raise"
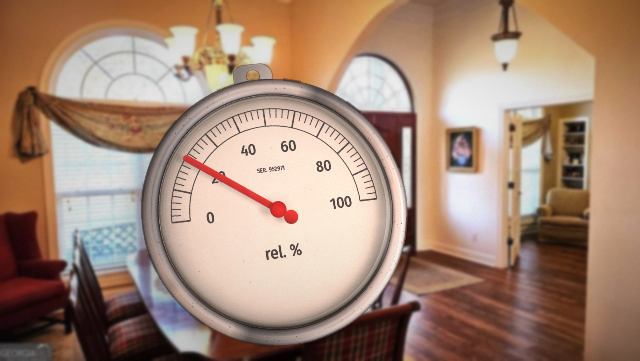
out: 20,%
